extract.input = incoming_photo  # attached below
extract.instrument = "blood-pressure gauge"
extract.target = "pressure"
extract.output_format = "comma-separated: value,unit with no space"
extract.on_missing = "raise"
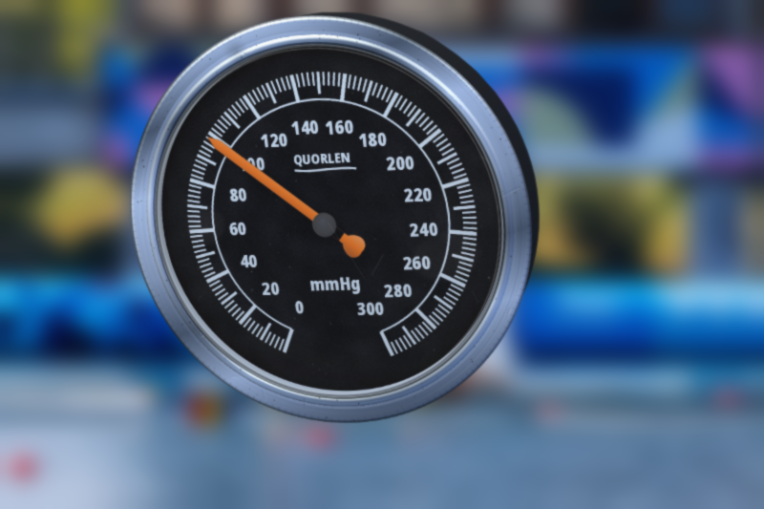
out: 100,mmHg
